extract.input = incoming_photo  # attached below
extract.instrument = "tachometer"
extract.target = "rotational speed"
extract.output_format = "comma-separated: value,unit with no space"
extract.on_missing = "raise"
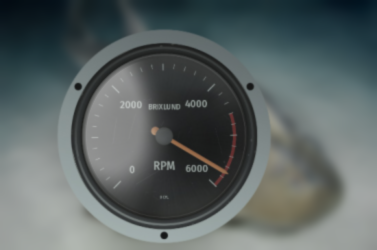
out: 5700,rpm
